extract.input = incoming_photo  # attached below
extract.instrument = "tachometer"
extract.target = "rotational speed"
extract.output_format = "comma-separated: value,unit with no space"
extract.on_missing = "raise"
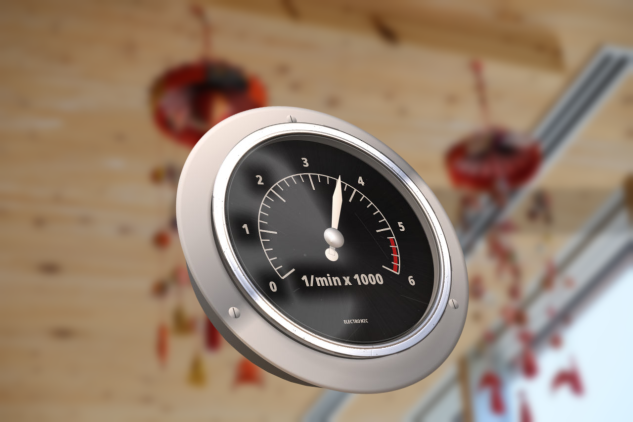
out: 3600,rpm
